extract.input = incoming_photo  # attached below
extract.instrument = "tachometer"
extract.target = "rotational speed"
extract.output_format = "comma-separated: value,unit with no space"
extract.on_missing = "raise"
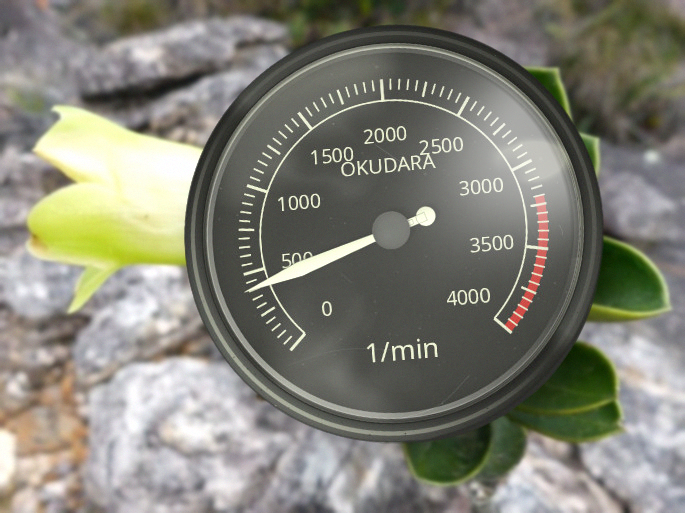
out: 400,rpm
